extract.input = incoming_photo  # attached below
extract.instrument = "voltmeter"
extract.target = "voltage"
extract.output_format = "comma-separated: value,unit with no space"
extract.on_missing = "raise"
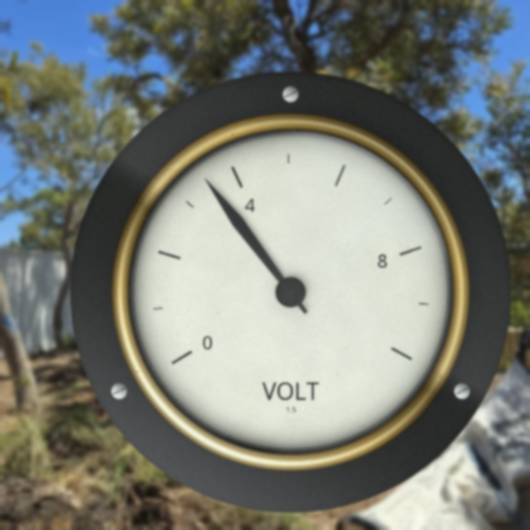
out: 3.5,V
